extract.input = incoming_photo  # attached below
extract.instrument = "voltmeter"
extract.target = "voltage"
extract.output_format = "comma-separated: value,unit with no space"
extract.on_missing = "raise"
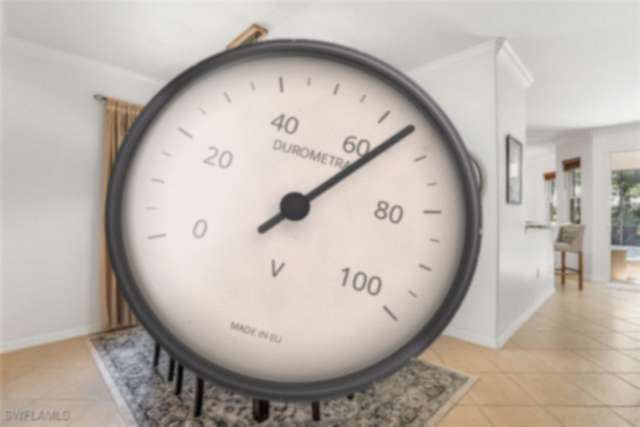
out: 65,V
